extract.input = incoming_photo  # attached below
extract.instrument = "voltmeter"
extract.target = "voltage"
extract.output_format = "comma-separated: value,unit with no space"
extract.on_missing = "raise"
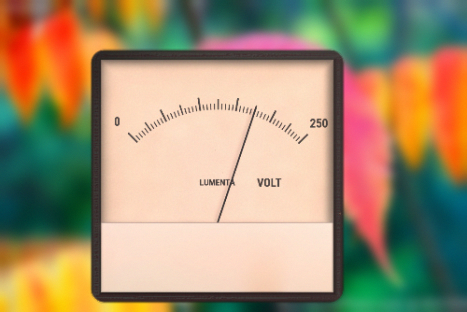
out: 175,V
